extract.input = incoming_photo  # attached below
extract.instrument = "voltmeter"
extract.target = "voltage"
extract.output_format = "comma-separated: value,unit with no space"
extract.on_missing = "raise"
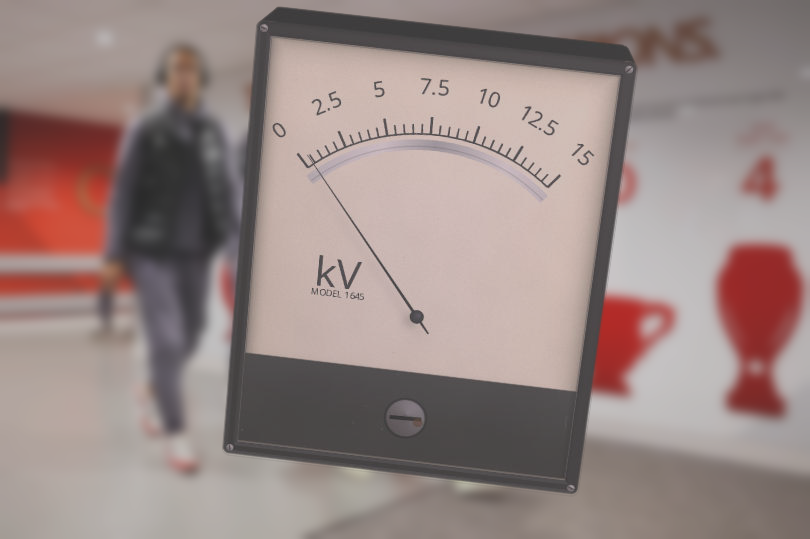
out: 0.5,kV
